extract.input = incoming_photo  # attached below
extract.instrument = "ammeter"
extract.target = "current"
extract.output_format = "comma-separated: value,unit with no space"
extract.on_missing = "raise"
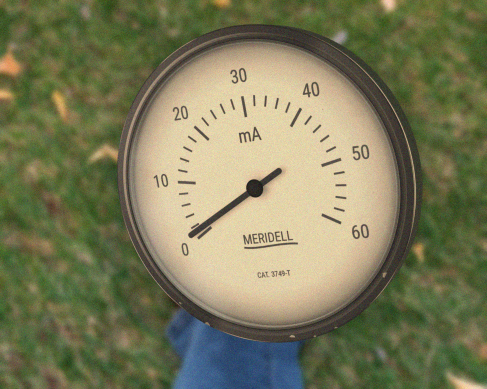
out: 1,mA
